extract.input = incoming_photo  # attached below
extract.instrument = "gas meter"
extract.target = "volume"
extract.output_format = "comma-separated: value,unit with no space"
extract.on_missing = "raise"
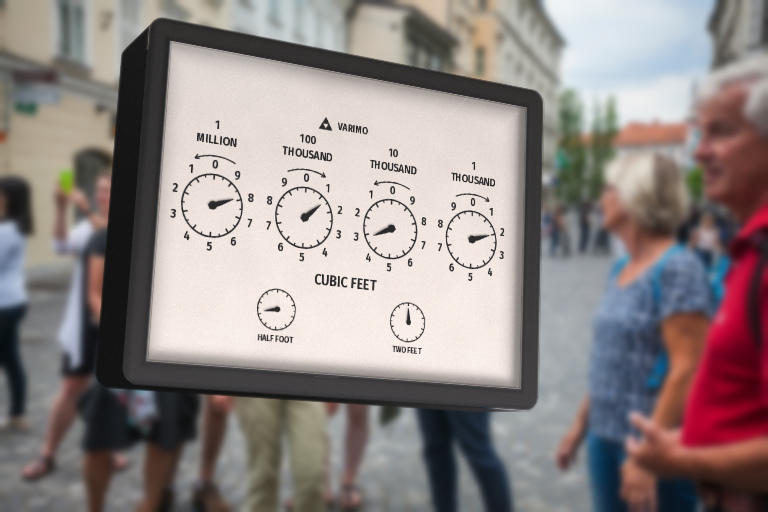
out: 813200,ft³
